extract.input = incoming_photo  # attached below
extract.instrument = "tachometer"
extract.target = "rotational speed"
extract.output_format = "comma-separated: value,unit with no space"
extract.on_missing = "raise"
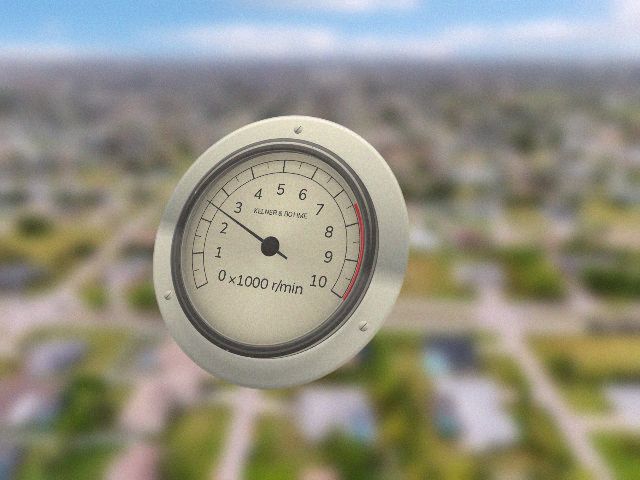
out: 2500,rpm
